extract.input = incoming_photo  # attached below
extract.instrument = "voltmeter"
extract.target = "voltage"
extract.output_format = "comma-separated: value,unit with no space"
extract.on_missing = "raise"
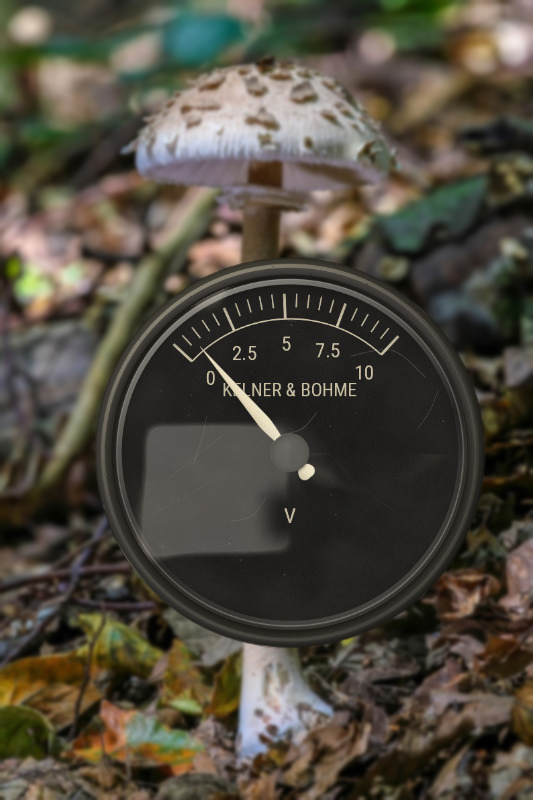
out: 0.75,V
